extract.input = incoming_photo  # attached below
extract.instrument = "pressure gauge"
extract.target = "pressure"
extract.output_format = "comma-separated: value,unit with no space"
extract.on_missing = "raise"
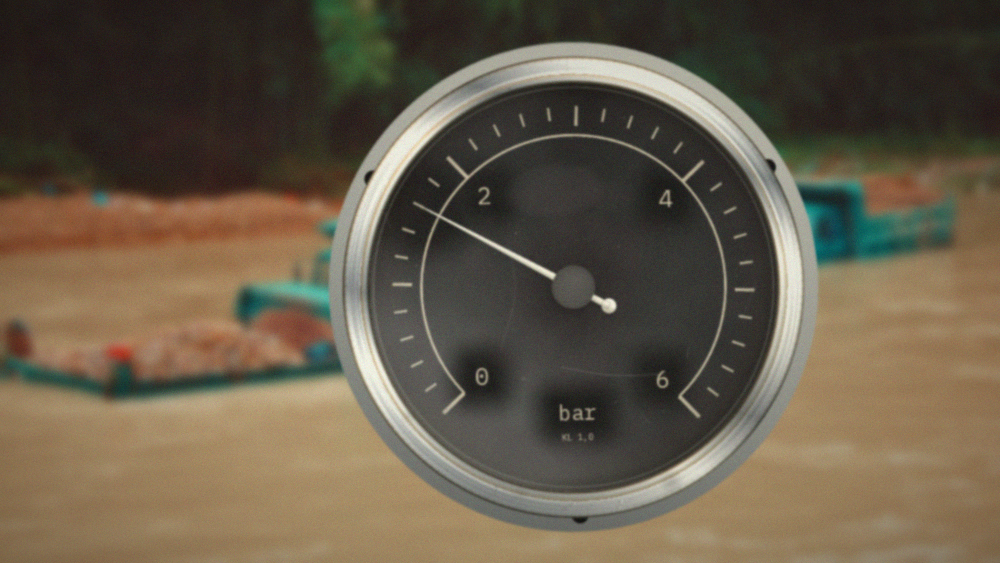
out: 1.6,bar
